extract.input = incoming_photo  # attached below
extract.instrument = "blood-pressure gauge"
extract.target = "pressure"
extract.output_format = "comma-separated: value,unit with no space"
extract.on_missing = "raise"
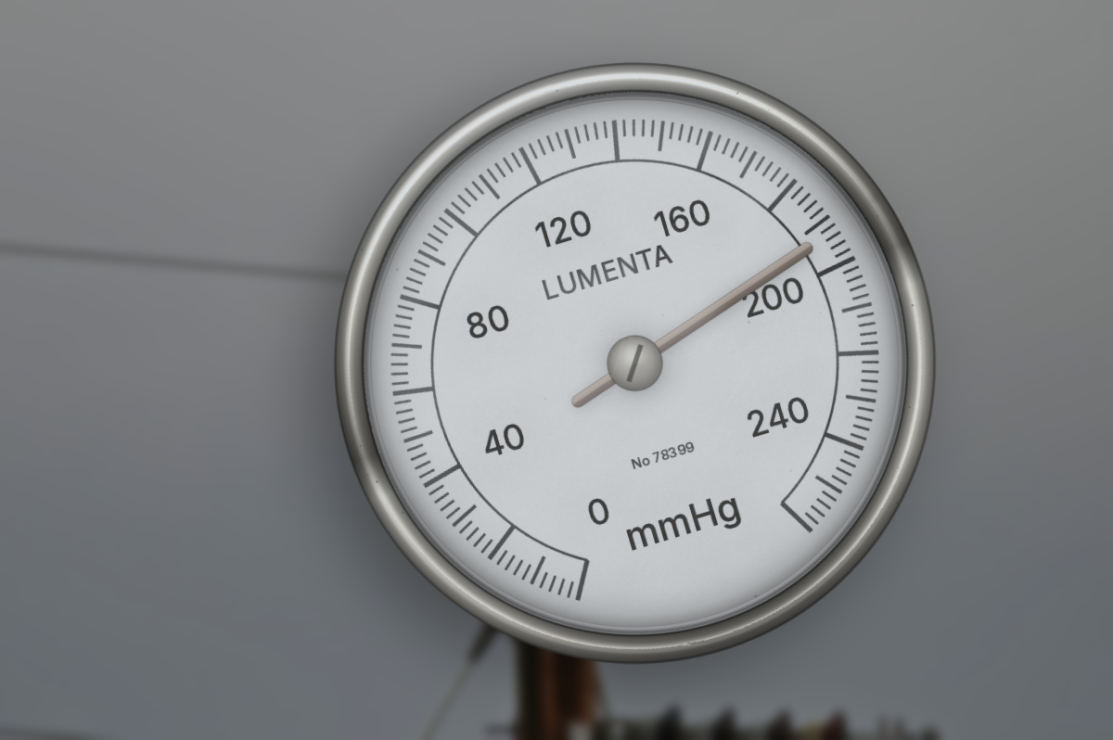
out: 193,mmHg
